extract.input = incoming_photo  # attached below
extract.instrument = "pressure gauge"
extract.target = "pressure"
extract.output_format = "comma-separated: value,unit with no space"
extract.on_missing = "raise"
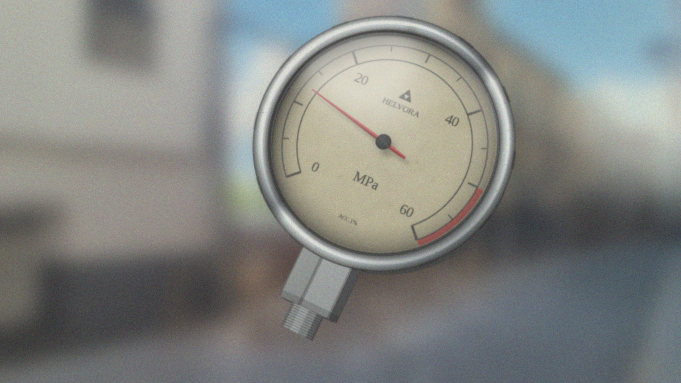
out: 12.5,MPa
